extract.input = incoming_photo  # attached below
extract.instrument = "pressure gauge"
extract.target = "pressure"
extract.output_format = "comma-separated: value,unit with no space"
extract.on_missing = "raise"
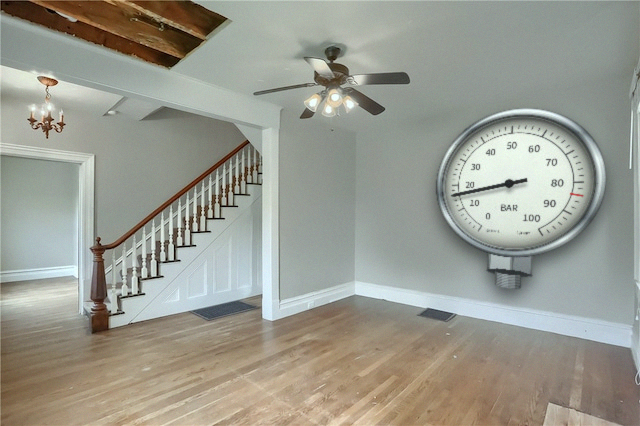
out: 16,bar
